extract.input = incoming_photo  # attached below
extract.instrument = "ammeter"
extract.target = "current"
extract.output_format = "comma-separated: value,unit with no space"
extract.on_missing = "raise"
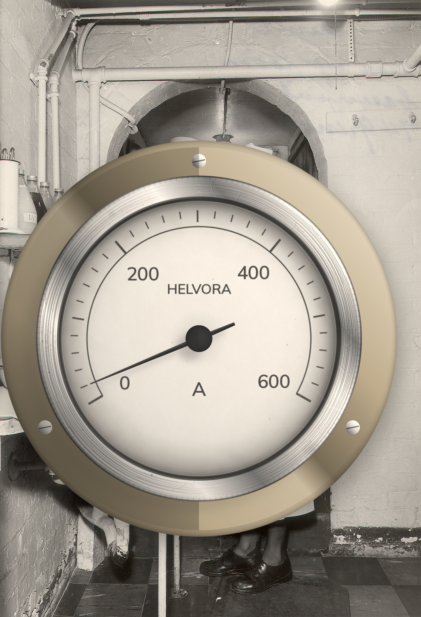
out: 20,A
